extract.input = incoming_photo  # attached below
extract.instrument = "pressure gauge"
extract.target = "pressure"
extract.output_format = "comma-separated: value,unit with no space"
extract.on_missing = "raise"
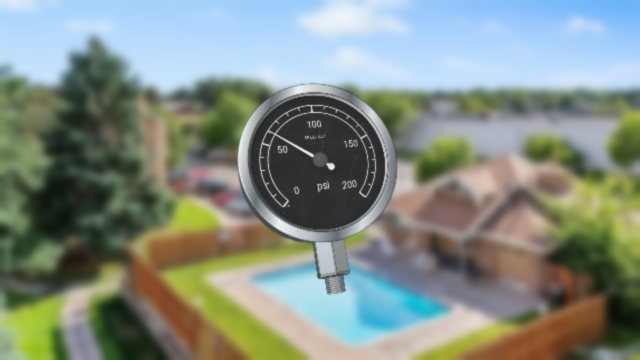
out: 60,psi
